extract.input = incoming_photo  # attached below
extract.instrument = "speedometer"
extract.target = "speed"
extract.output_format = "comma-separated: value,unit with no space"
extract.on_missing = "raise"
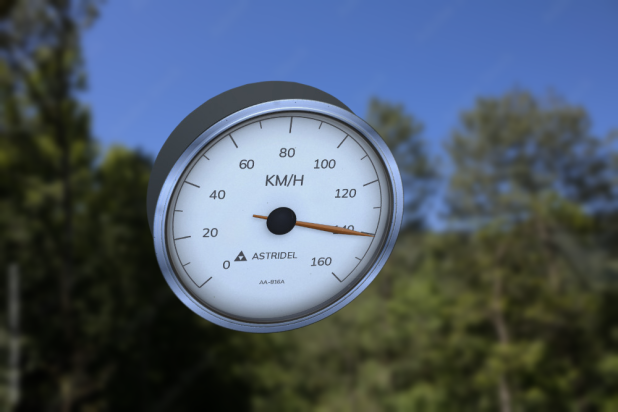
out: 140,km/h
